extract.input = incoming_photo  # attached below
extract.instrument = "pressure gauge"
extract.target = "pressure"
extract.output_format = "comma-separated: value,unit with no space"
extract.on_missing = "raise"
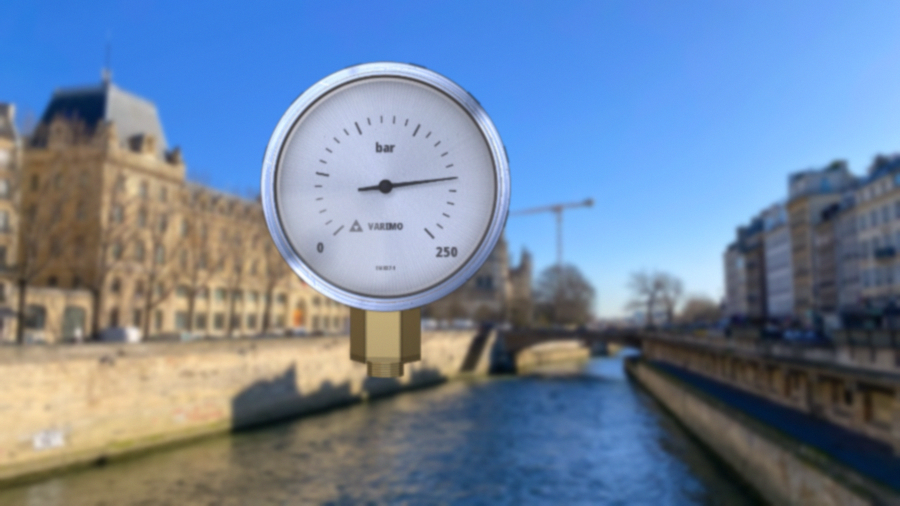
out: 200,bar
